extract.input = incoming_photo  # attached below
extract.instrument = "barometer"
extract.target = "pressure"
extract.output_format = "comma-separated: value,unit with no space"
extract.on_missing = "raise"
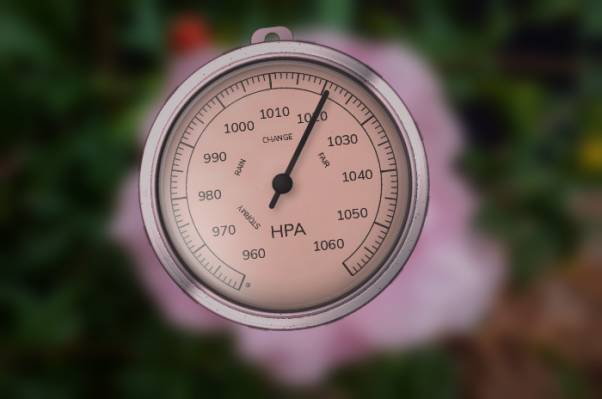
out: 1021,hPa
